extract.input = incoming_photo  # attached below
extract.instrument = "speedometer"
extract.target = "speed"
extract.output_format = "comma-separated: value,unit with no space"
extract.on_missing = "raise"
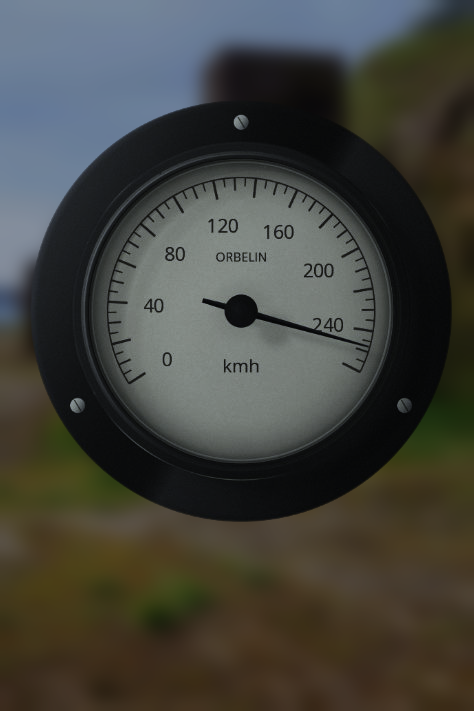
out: 247.5,km/h
